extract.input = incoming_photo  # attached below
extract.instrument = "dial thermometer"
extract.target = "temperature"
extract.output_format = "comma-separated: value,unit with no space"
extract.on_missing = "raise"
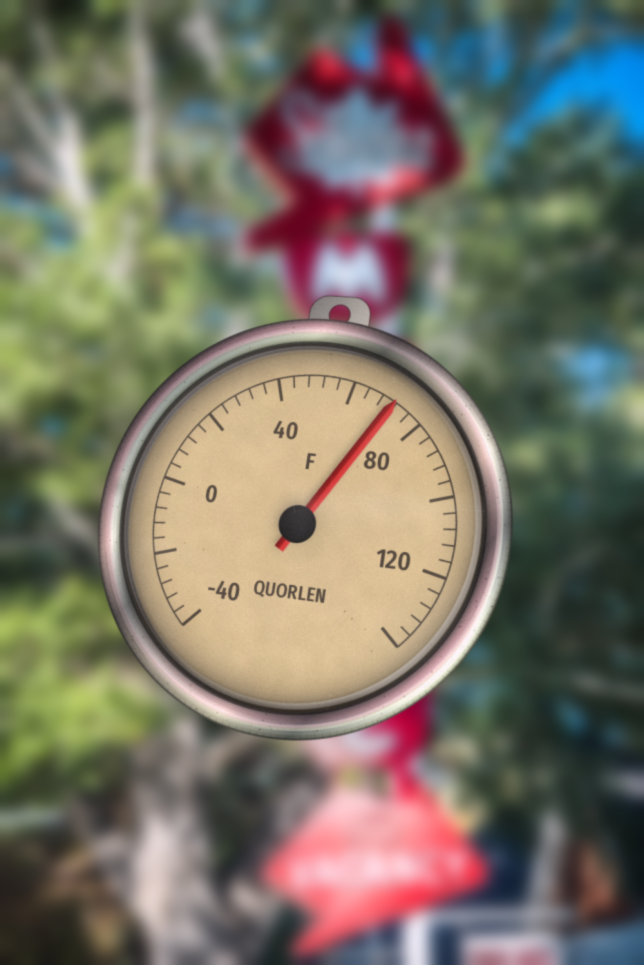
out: 72,°F
